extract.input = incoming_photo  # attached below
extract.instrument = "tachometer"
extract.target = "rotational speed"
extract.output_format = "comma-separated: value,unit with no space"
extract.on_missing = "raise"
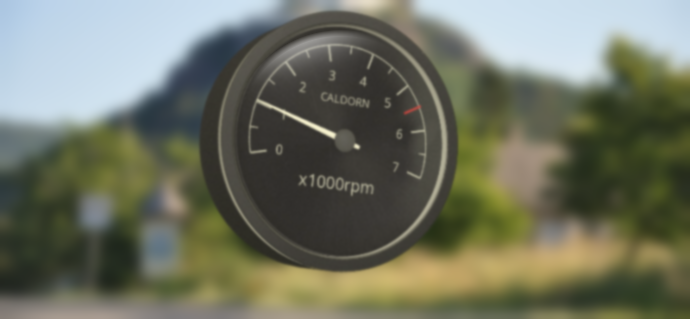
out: 1000,rpm
